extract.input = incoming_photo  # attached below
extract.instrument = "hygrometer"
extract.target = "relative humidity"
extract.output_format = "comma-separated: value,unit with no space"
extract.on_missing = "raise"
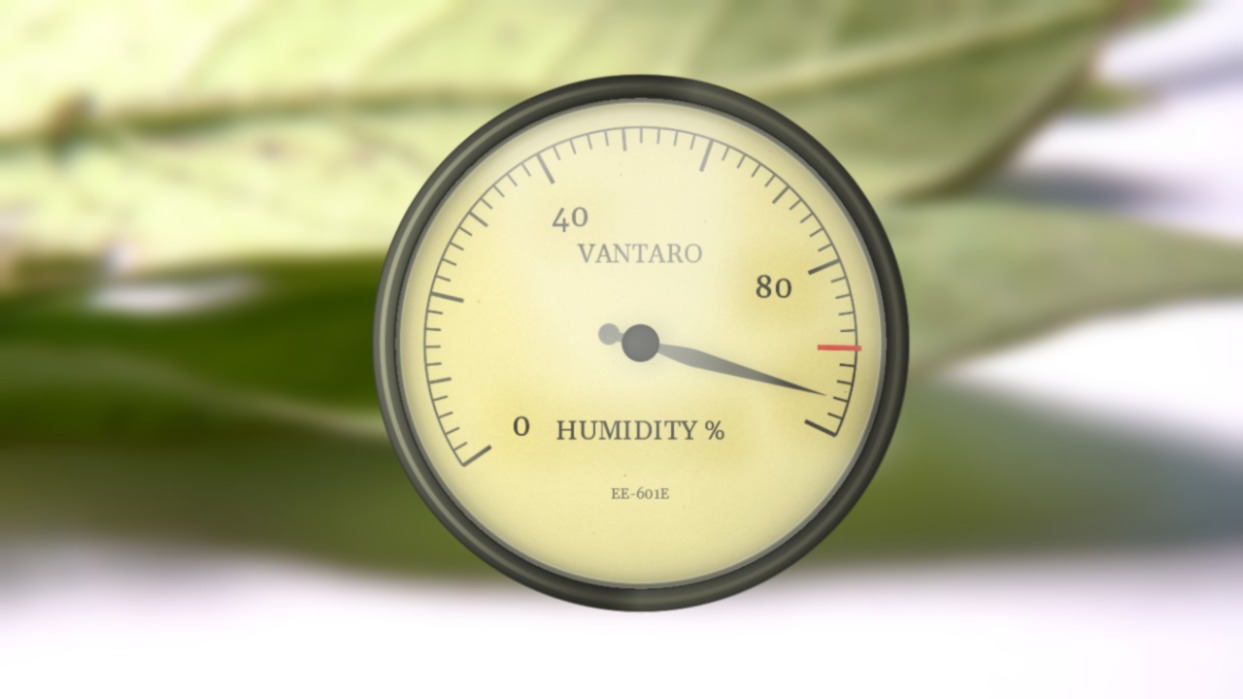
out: 96,%
